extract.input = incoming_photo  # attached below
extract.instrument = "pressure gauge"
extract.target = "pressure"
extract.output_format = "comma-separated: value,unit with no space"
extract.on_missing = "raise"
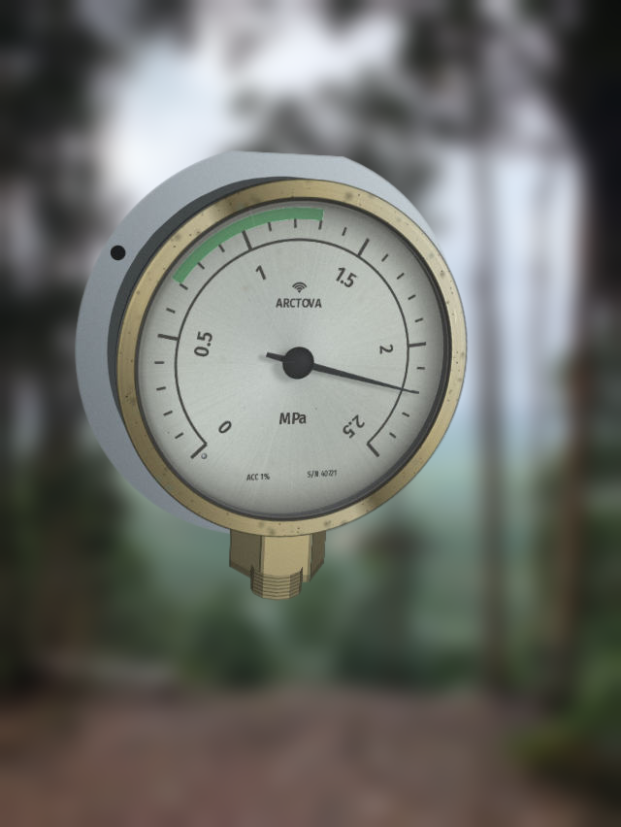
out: 2.2,MPa
